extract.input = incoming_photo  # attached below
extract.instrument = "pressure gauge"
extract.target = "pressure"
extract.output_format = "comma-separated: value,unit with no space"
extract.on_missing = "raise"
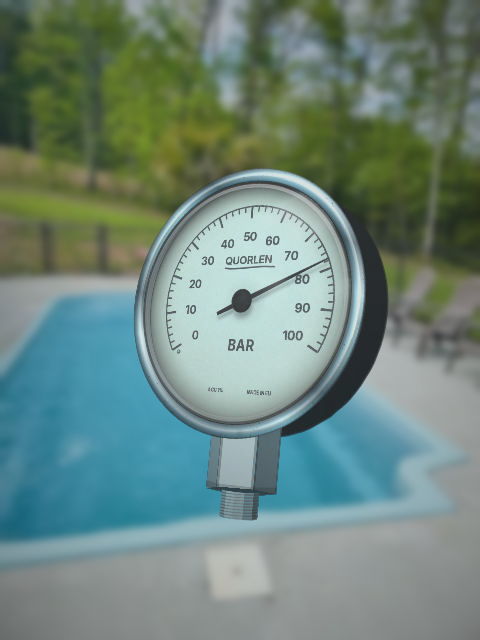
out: 78,bar
